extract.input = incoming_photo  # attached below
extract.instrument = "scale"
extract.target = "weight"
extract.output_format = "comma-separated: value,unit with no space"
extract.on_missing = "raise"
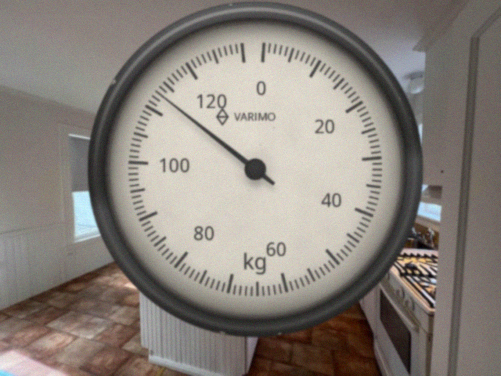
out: 113,kg
